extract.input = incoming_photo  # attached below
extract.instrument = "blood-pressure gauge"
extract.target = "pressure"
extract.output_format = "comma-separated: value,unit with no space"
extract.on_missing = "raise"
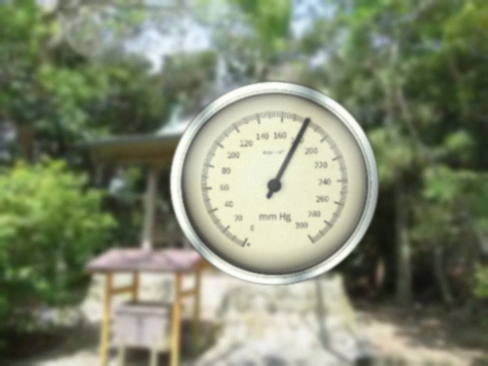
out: 180,mmHg
